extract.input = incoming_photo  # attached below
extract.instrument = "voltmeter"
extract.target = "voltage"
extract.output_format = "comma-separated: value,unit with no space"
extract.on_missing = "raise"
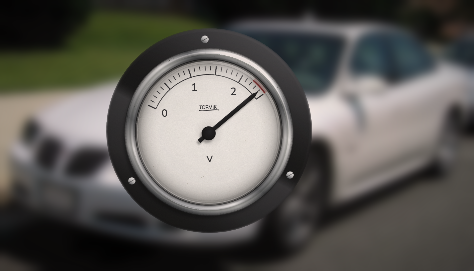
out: 2.4,V
